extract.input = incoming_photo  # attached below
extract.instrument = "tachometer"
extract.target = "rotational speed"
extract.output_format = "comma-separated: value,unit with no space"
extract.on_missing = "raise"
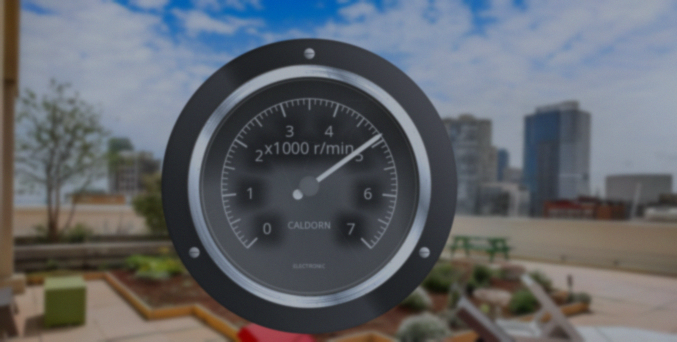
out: 4900,rpm
